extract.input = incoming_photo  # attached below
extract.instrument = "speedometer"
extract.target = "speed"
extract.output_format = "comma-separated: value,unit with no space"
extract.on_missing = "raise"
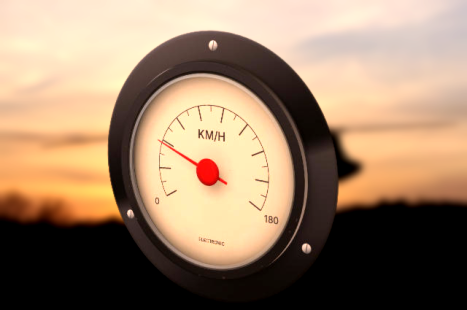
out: 40,km/h
